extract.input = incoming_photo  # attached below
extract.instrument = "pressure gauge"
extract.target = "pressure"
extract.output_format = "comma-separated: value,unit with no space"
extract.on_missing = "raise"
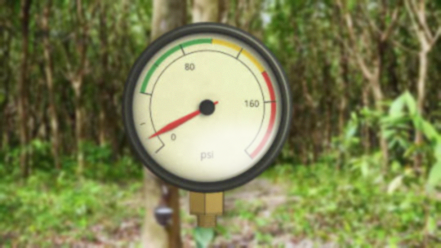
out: 10,psi
